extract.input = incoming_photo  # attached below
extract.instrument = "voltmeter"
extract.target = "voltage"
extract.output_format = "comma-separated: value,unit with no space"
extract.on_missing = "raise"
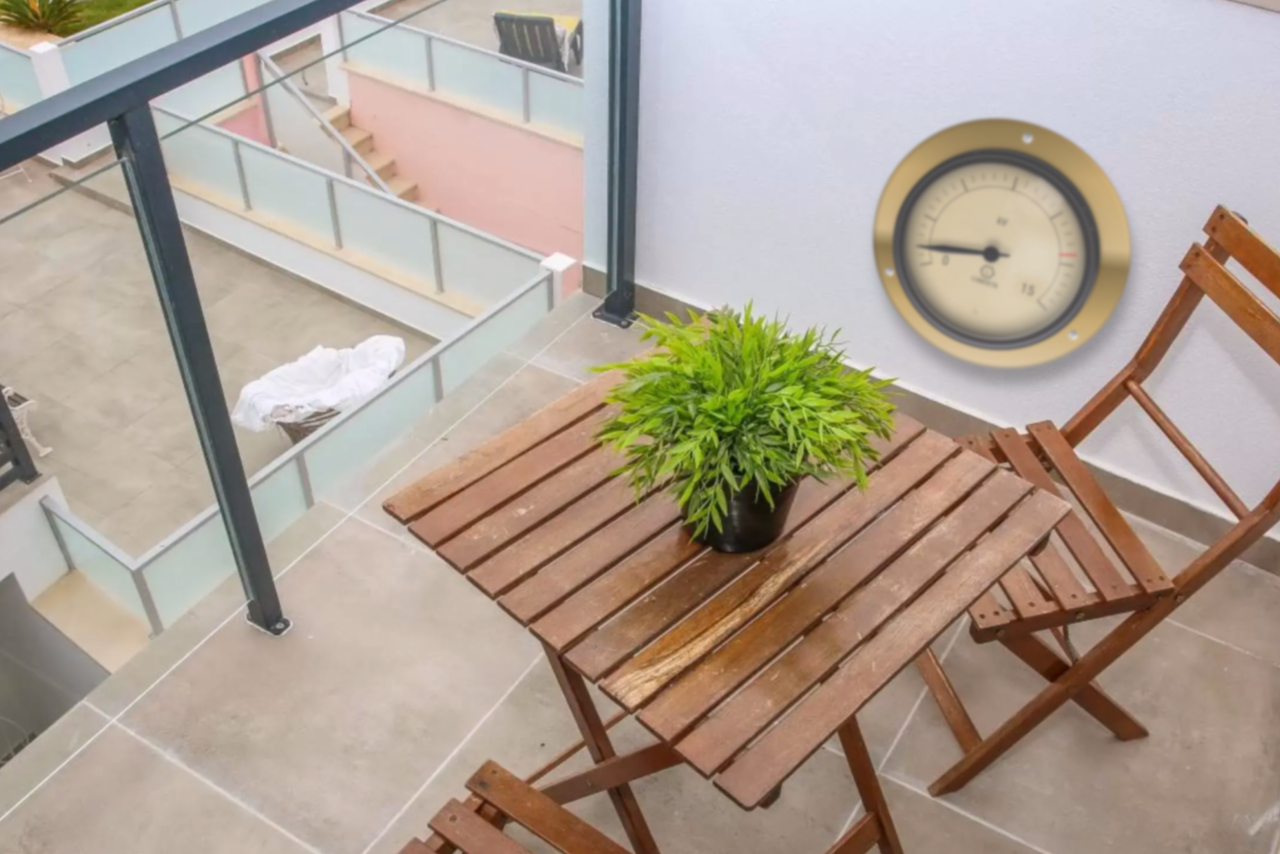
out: 1,kV
